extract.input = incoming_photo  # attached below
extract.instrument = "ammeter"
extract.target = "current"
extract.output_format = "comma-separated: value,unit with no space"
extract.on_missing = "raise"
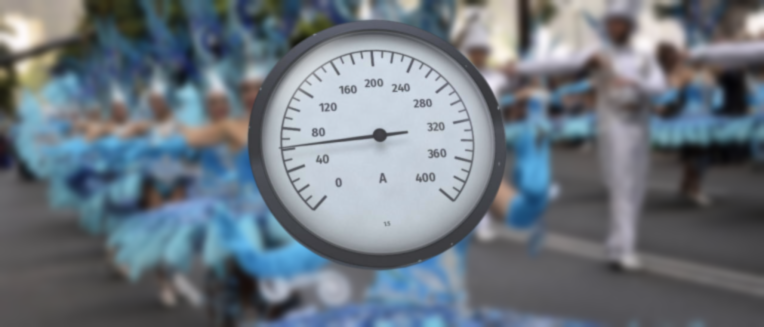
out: 60,A
